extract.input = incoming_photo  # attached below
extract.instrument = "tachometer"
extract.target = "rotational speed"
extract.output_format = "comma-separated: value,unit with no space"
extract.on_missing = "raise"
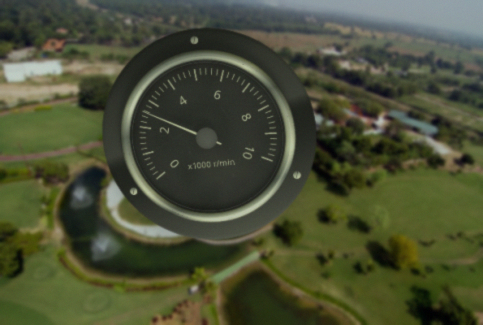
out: 2600,rpm
